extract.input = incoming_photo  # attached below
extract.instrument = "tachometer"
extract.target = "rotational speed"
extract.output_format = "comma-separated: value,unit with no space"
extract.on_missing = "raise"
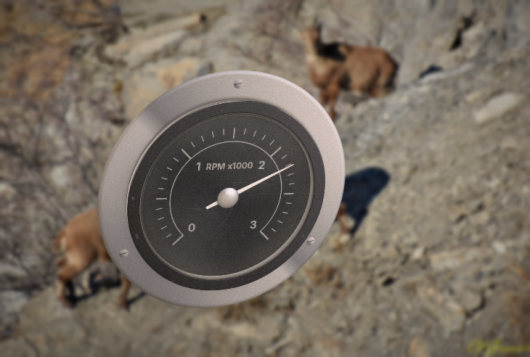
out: 2200,rpm
